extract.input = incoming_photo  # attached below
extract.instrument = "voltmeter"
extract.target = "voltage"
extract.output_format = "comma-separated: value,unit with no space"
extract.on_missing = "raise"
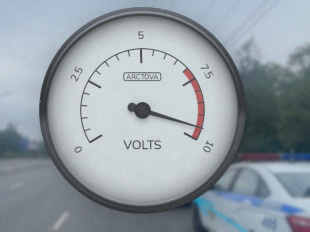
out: 9.5,V
